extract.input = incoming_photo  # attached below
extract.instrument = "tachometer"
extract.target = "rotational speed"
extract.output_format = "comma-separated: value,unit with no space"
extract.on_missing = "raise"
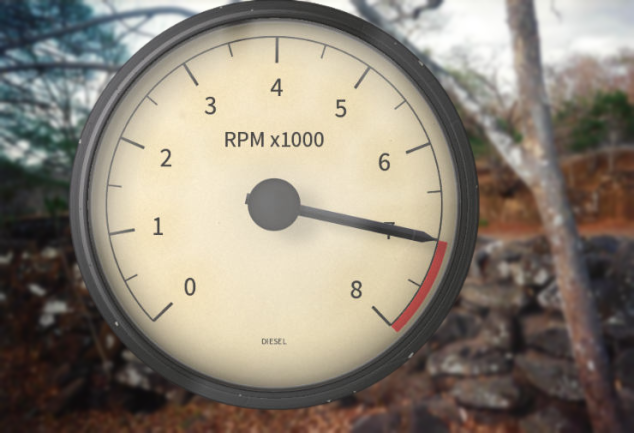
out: 7000,rpm
